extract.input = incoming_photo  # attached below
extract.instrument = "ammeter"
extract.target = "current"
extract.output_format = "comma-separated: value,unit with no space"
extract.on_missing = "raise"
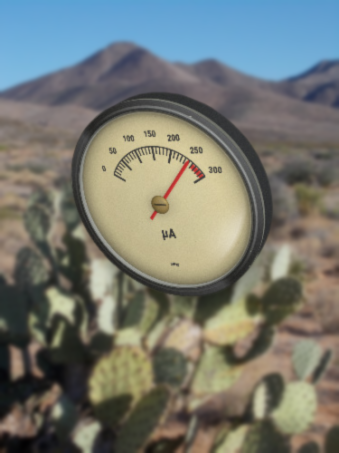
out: 250,µA
